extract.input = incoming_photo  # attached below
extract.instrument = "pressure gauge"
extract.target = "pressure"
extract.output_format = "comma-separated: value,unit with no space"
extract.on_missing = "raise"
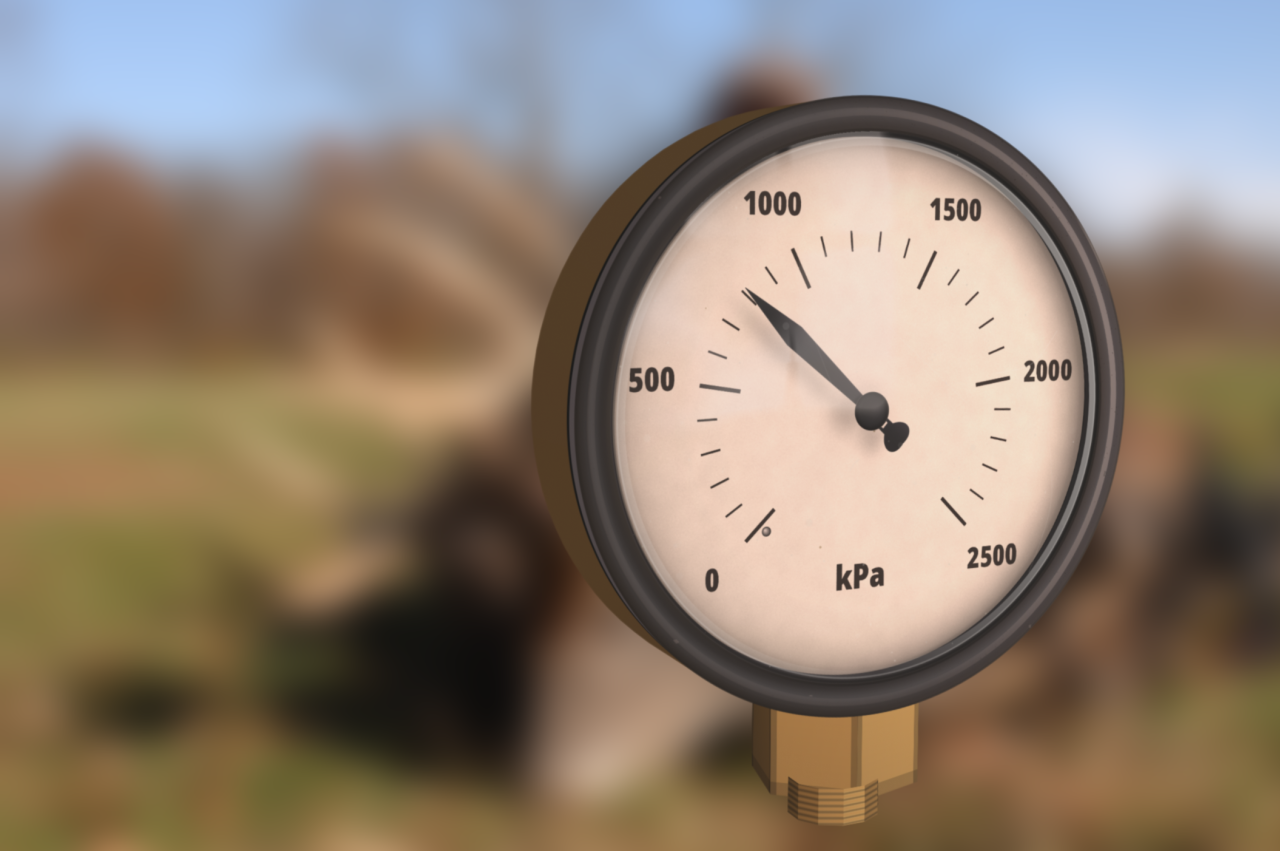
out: 800,kPa
